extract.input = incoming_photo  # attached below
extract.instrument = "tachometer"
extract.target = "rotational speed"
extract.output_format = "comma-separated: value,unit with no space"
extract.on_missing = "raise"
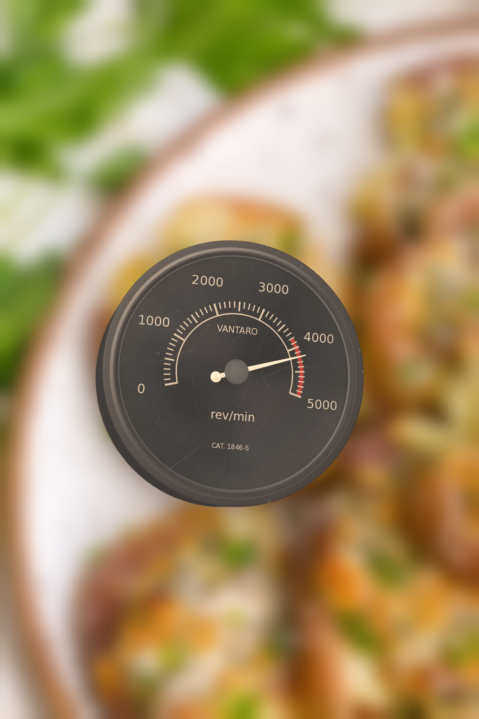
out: 4200,rpm
